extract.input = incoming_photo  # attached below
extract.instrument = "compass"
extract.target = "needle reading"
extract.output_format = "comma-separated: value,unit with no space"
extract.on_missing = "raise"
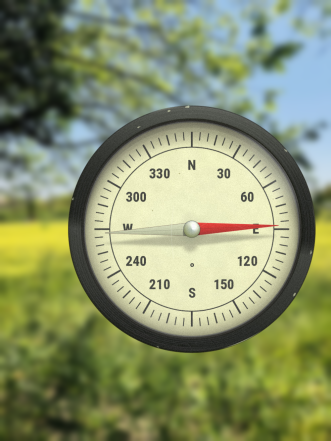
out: 87.5,°
